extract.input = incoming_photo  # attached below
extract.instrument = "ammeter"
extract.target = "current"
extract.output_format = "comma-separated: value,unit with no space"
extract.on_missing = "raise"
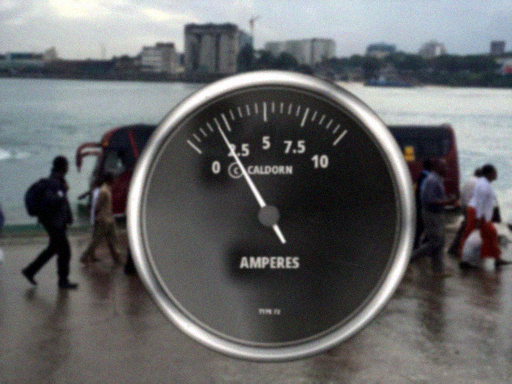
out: 2,A
